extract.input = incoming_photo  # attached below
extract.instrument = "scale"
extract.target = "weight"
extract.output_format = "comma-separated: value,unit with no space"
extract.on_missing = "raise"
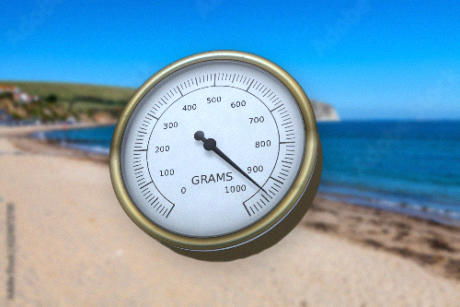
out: 940,g
